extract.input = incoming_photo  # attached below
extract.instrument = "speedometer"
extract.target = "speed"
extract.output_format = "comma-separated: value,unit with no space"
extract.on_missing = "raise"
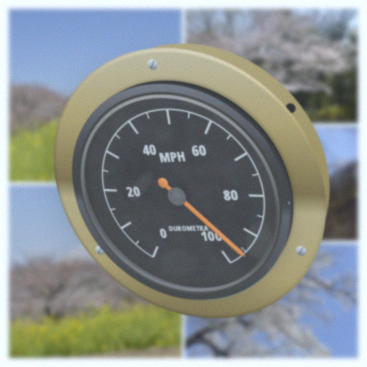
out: 95,mph
